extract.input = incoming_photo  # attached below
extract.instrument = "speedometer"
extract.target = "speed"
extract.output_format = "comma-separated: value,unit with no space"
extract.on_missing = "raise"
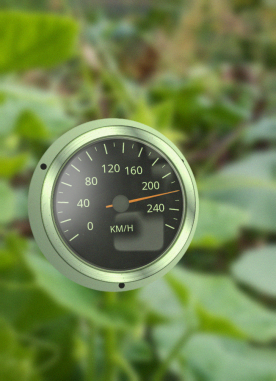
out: 220,km/h
